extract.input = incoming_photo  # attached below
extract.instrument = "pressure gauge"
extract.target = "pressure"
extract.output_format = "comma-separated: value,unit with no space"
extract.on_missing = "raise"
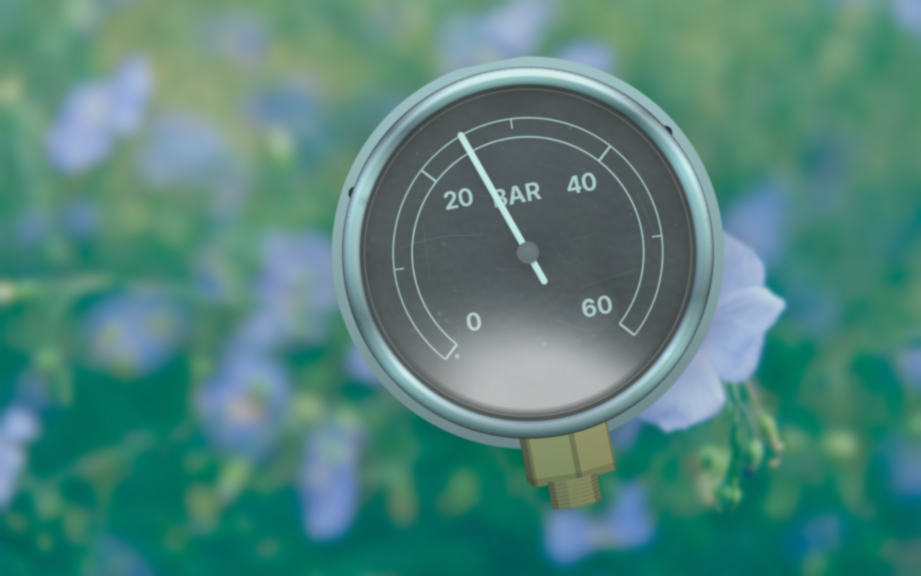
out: 25,bar
